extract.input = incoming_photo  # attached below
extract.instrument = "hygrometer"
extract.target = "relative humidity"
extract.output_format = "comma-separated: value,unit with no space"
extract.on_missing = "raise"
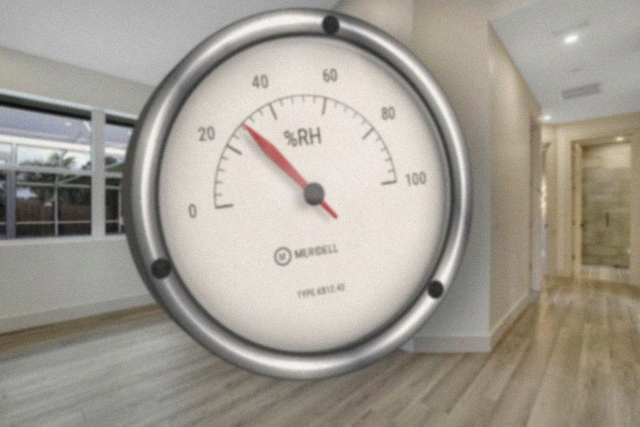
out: 28,%
